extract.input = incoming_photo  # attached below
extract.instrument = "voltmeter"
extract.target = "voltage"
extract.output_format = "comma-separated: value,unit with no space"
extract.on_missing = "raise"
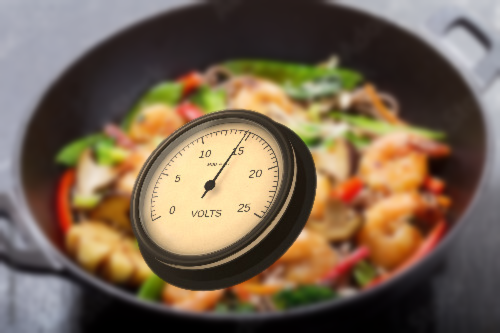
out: 15,V
